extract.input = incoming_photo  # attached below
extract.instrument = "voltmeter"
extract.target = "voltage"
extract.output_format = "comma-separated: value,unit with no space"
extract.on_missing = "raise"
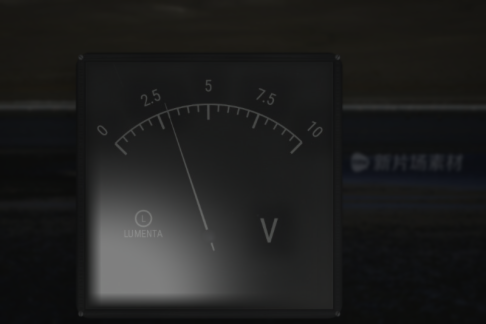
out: 3,V
